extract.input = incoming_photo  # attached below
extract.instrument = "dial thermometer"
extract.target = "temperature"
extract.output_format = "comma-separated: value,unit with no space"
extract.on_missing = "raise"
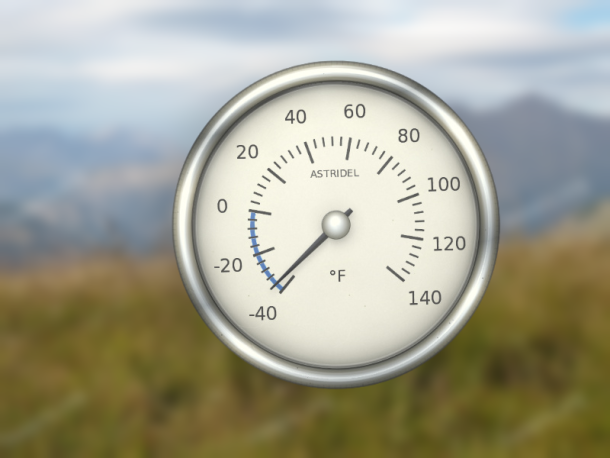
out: -36,°F
